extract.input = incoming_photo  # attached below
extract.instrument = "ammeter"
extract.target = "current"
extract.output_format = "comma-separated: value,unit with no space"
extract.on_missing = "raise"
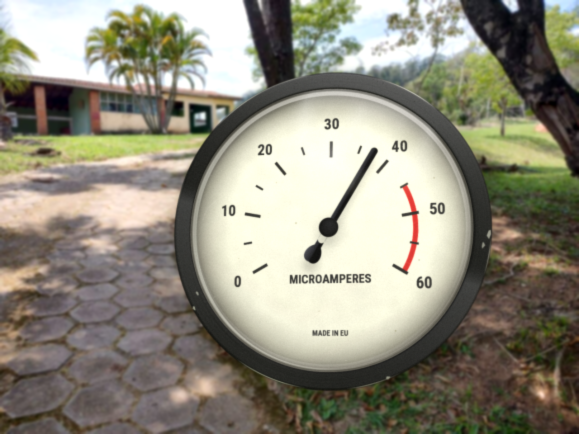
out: 37.5,µA
